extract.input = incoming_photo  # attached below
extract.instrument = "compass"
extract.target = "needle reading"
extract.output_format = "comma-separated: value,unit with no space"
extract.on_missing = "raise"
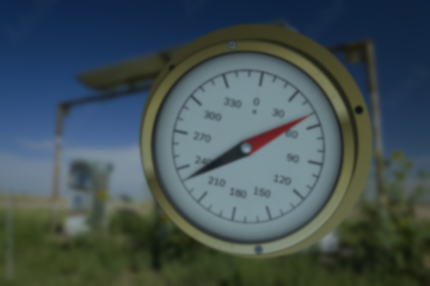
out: 50,°
